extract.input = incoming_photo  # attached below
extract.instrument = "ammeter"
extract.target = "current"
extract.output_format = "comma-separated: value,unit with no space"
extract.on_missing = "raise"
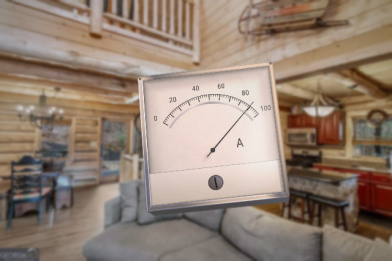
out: 90,A
